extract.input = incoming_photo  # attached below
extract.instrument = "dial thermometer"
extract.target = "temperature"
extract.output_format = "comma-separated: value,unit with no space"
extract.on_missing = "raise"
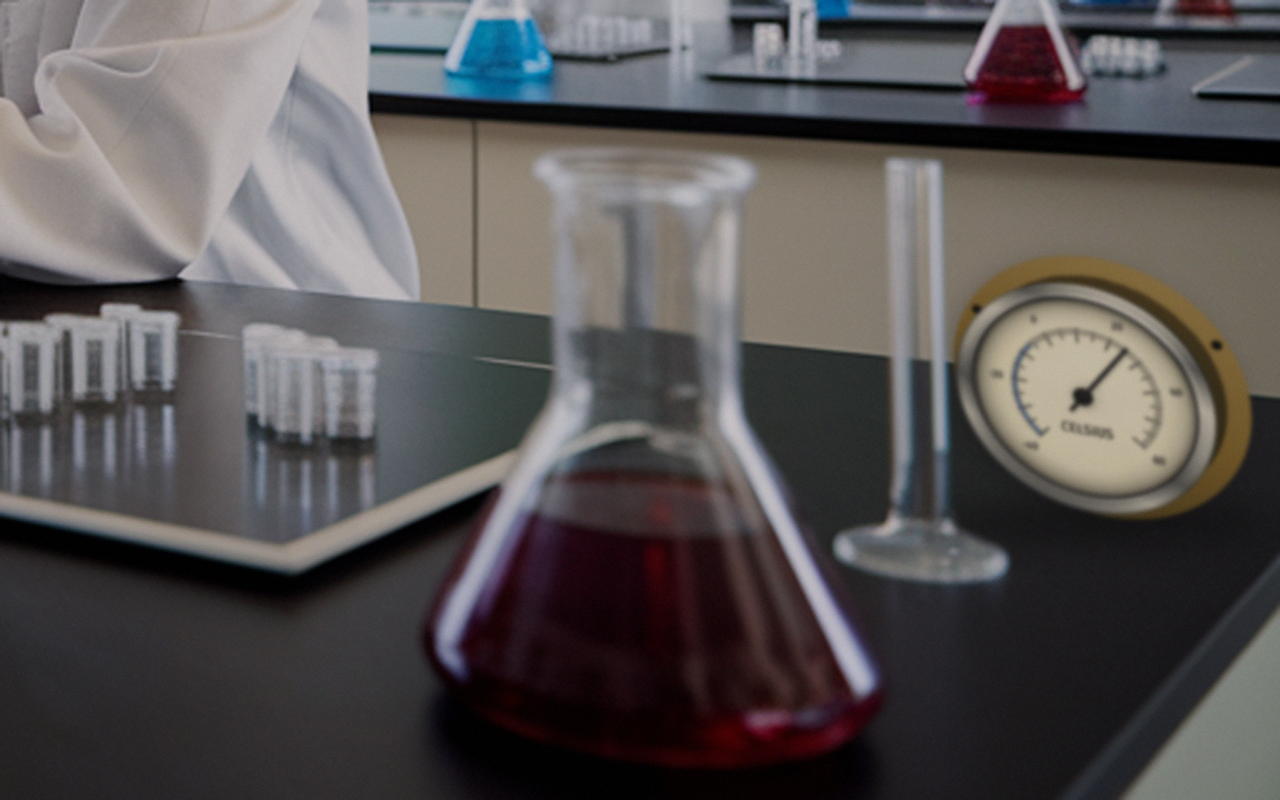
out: 25,°C
